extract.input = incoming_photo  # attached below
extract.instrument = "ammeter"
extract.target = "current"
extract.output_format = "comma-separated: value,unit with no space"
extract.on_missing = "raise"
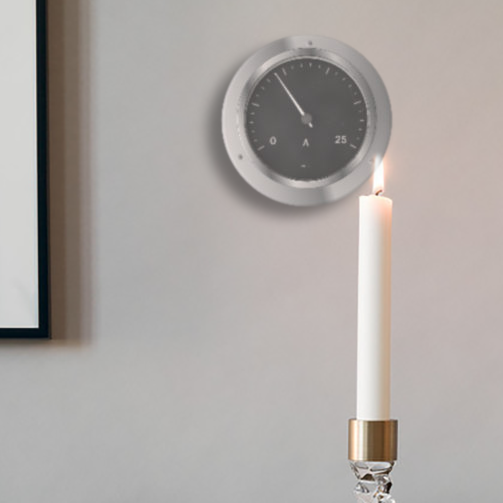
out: 9,A
